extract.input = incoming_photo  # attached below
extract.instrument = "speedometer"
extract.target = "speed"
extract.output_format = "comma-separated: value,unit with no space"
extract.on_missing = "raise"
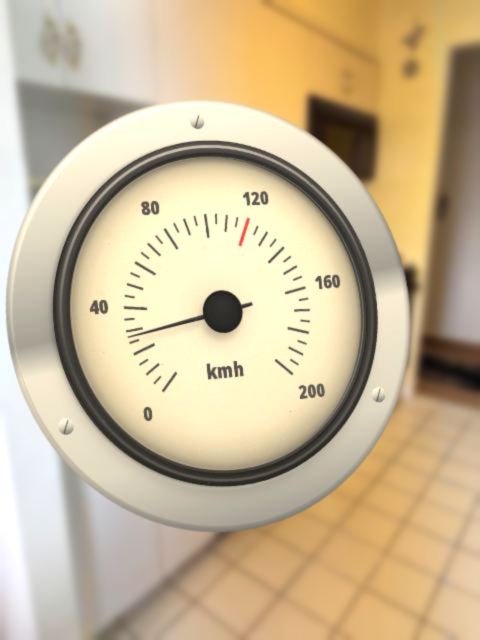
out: 27.5,km/h
